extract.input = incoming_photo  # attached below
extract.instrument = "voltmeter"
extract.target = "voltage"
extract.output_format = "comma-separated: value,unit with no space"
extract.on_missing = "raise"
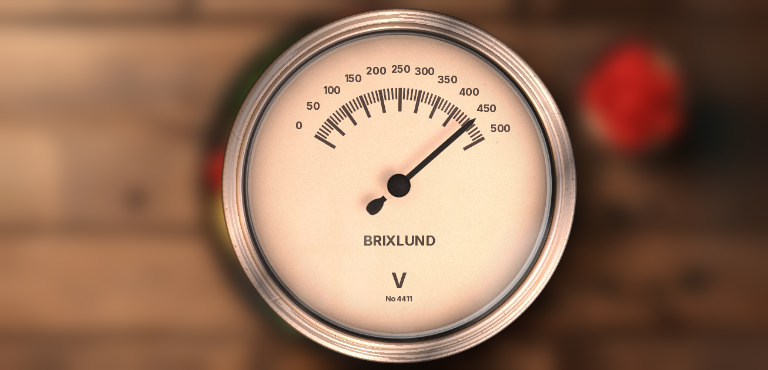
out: 450,V
